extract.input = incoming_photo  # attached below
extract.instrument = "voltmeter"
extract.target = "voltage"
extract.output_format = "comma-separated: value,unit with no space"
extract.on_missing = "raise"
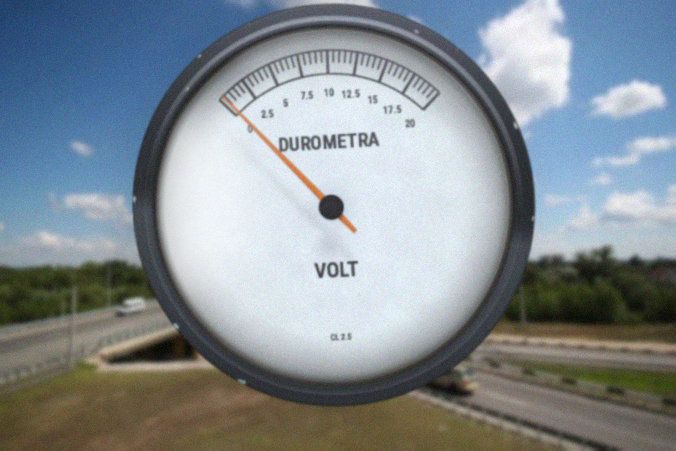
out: 0.5,V
